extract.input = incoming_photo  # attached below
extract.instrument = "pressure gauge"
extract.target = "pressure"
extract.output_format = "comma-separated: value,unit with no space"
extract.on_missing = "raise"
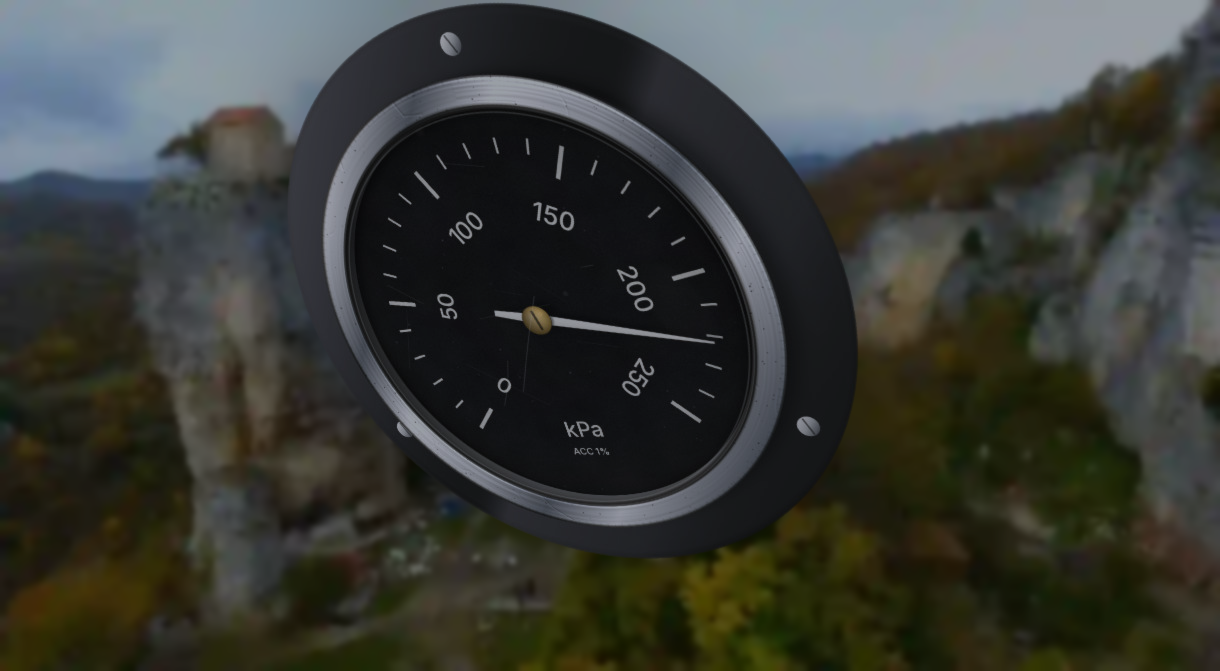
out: 220,kPa
